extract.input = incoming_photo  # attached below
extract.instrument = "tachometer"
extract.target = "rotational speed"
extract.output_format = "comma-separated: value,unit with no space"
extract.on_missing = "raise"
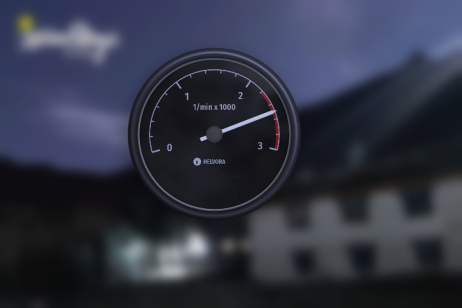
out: 2500,rpm
